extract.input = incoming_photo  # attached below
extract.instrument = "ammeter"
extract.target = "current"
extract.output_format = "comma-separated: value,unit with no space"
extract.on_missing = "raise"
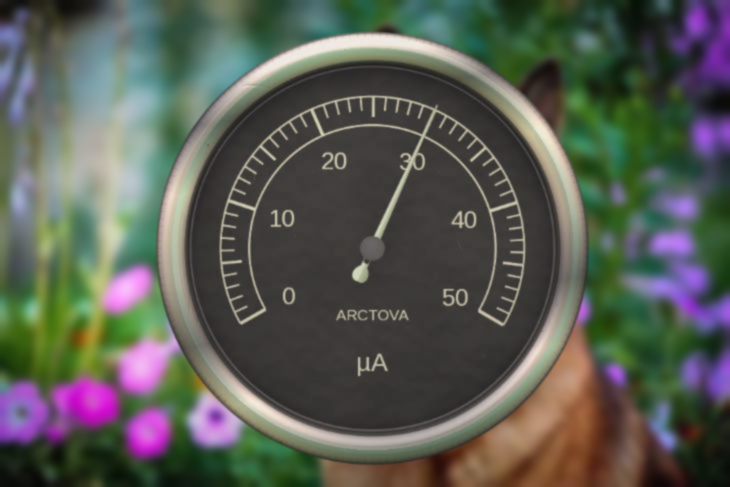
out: 30,µA
